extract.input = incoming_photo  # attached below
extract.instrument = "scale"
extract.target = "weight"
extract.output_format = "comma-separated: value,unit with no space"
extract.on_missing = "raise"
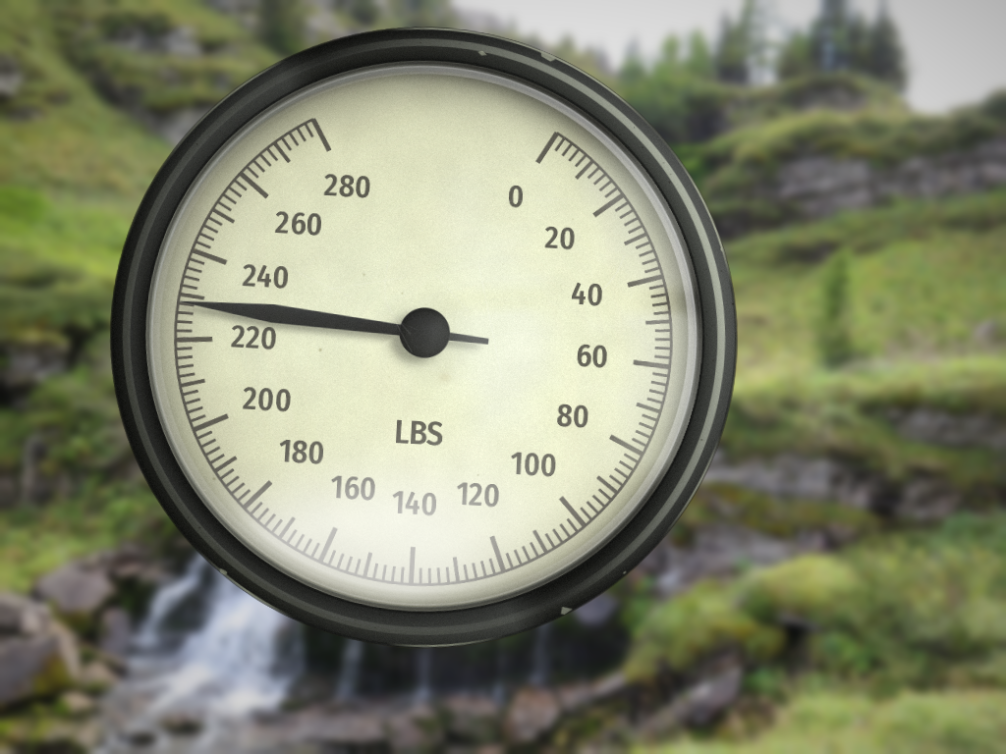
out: 228,lb
